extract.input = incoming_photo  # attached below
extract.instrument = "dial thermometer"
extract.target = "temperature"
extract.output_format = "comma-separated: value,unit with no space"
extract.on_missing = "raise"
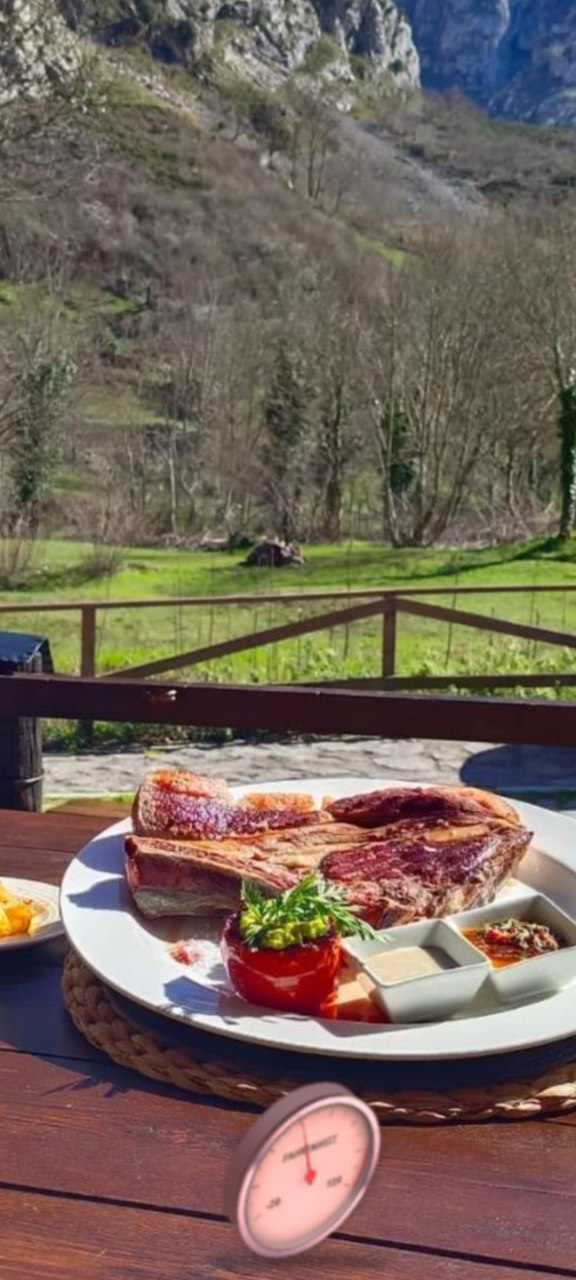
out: 40,°F
